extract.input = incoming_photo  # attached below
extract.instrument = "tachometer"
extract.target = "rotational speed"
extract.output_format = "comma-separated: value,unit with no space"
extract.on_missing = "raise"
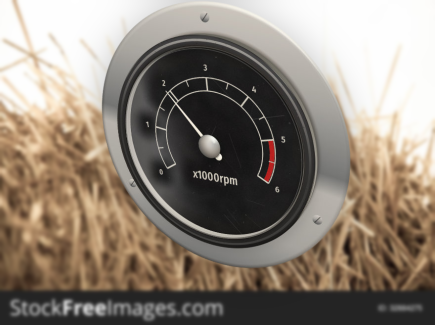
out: 2000,rpm
